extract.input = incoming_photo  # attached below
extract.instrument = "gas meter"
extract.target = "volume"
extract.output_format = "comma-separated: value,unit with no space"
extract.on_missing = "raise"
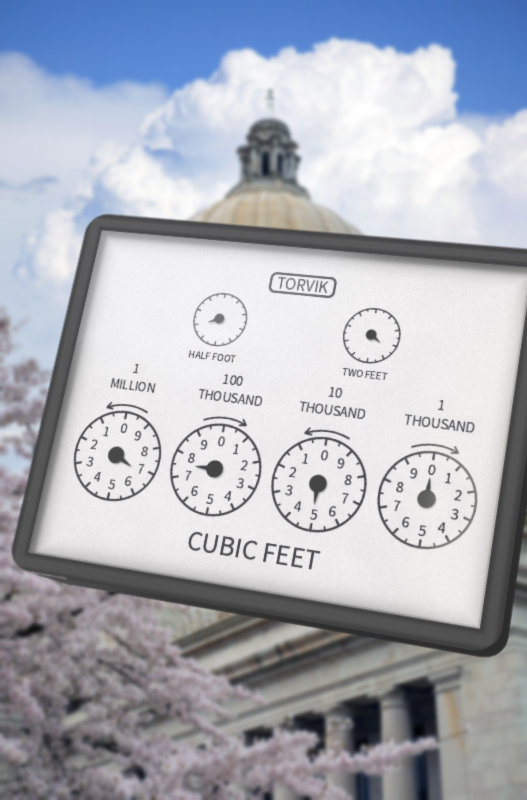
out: 675000,ft³
